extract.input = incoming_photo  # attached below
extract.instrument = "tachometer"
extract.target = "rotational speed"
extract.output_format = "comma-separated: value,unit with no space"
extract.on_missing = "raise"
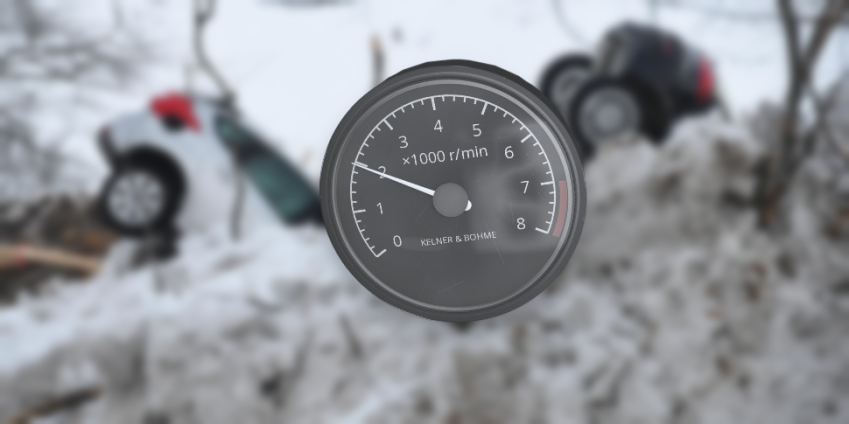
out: 2000,rpm
